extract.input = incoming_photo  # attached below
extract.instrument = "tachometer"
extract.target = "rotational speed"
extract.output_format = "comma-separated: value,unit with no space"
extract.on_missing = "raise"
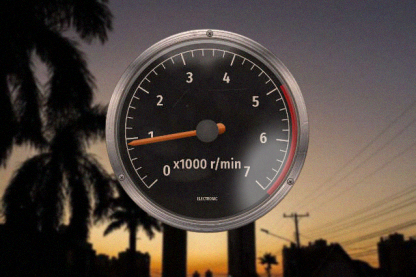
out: 900,rpm
